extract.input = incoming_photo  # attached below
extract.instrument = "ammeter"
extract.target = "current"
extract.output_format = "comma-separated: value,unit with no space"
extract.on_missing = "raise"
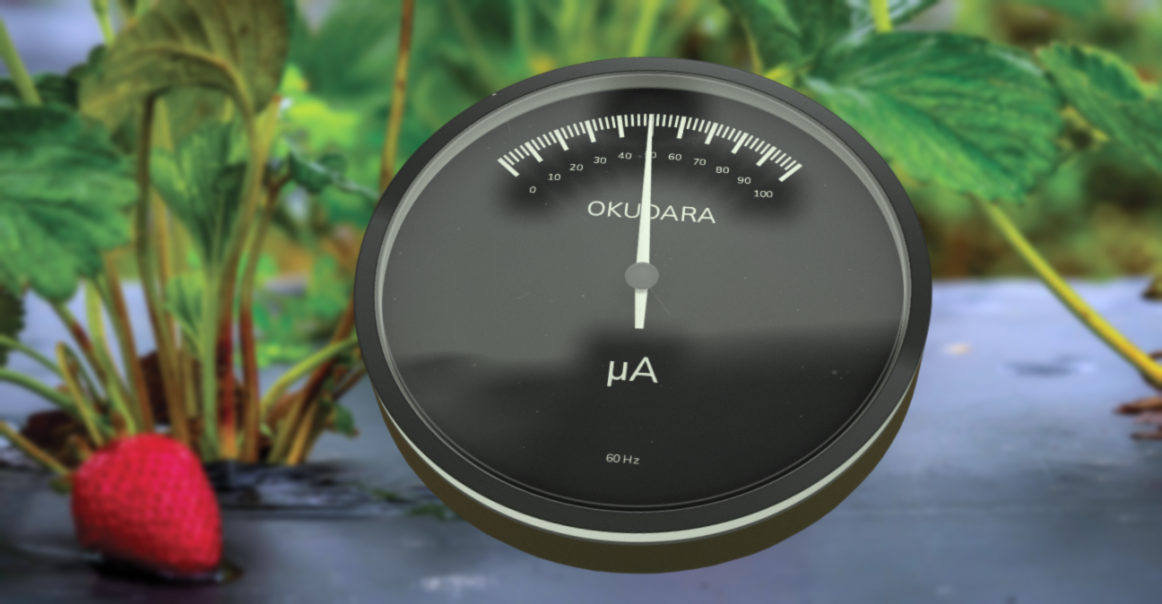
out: 50,µA
